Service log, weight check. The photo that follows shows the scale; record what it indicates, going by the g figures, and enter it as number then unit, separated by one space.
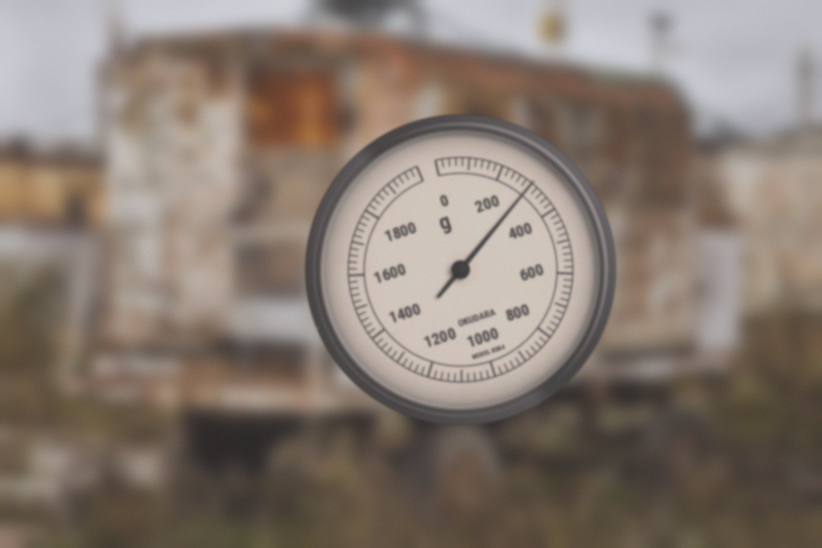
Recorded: 300 g
